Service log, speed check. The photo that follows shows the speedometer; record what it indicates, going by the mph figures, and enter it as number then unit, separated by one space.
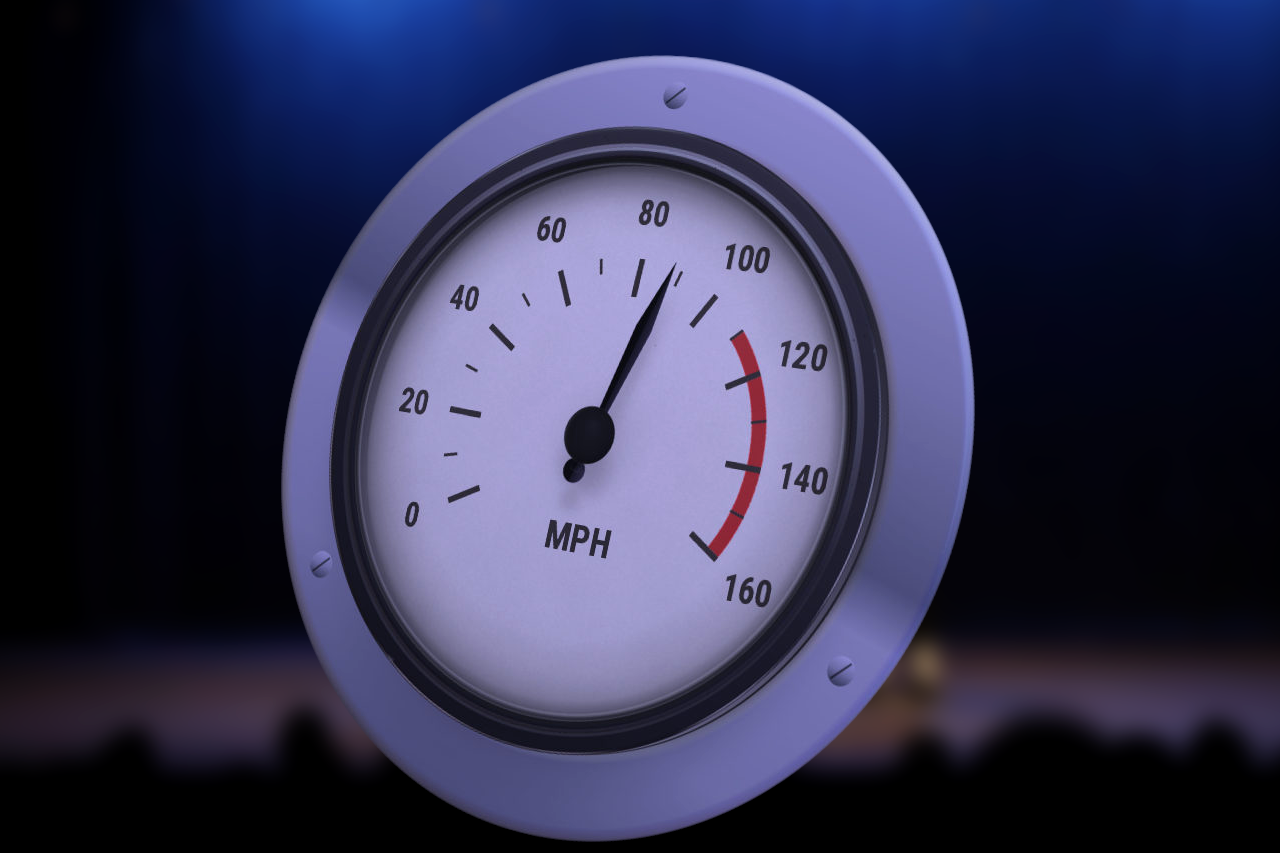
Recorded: 90 mph
